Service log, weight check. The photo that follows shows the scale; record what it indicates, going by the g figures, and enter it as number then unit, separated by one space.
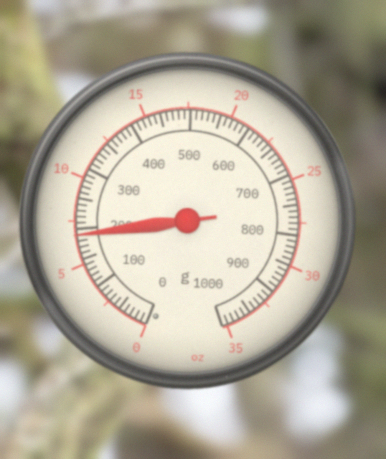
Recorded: 190 g
